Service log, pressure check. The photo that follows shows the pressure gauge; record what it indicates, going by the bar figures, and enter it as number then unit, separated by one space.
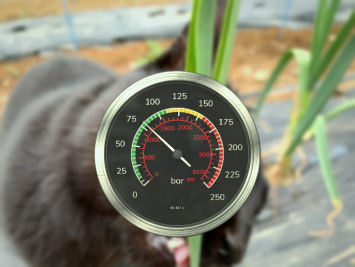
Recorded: 80 bar
